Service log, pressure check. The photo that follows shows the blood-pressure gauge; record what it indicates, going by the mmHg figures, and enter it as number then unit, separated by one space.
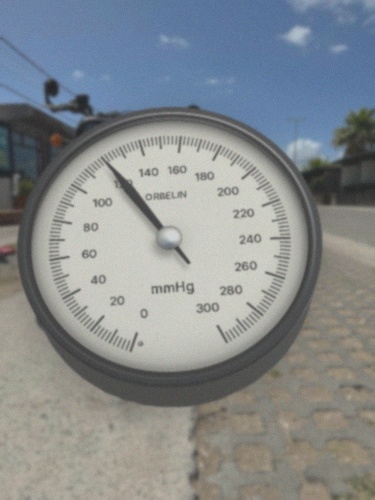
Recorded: 120 mmHg
